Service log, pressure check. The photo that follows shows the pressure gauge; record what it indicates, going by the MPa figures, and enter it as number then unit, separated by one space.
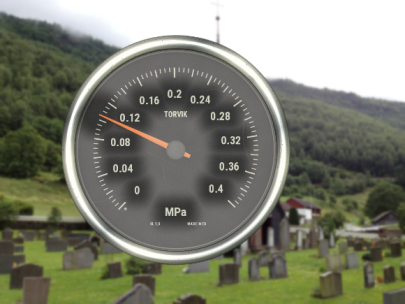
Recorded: 0.105 MPa
